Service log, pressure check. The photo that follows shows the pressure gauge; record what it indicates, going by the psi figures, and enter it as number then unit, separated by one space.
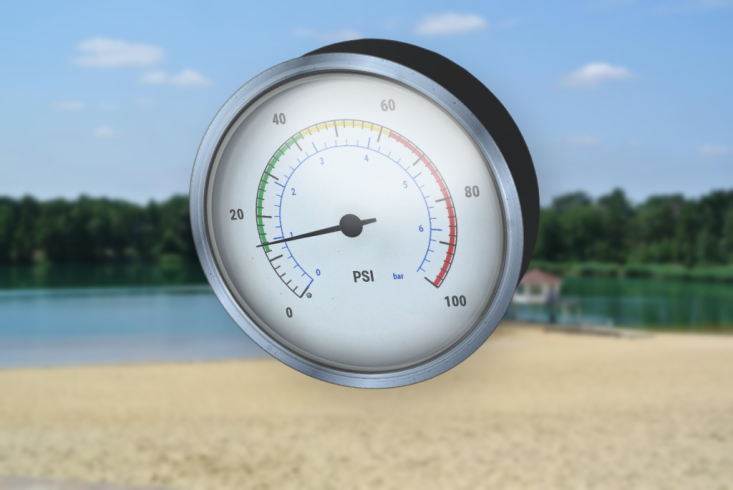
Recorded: 14 psi
